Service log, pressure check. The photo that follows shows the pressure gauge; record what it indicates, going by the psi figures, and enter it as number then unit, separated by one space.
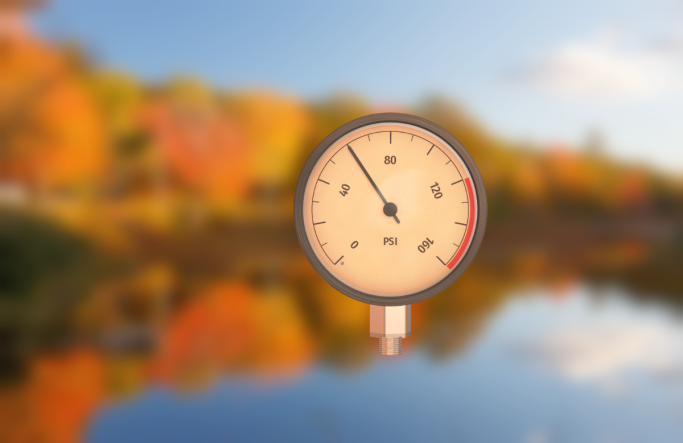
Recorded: 60 psi
